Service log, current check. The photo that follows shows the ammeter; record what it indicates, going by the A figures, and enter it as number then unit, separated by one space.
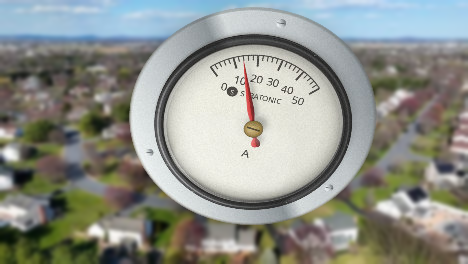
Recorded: 14 A
